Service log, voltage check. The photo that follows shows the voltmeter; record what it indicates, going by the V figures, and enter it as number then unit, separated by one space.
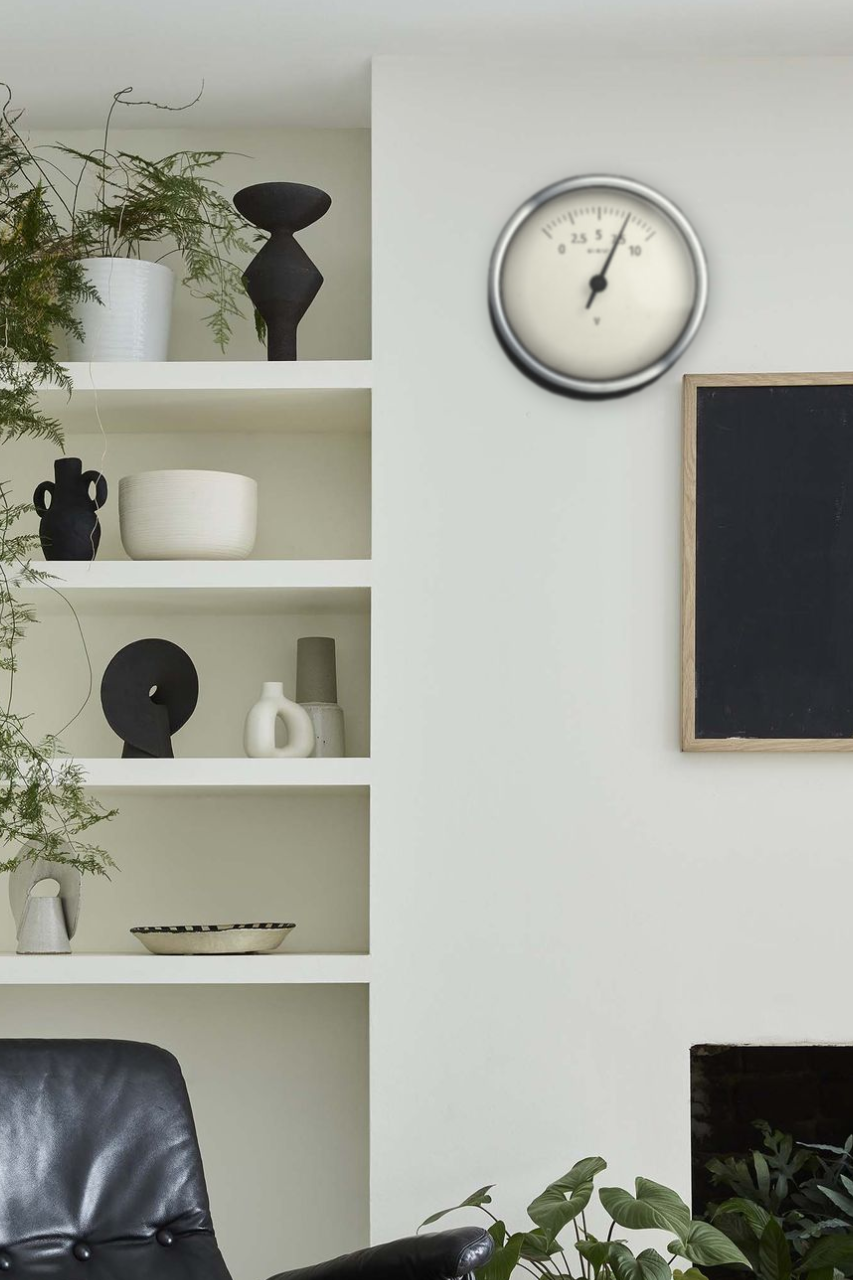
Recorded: 7.5 V
